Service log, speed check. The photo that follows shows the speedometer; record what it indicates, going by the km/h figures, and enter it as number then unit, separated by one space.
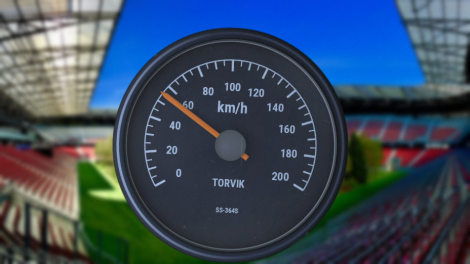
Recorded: 55 km/h
